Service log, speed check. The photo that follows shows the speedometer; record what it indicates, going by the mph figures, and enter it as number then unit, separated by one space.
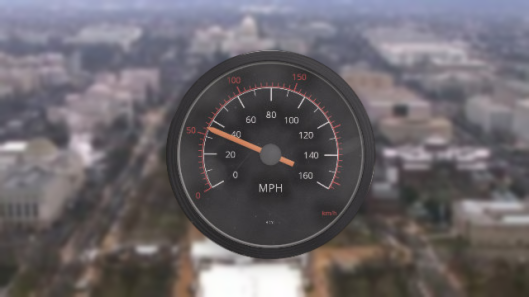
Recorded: 35 mph
